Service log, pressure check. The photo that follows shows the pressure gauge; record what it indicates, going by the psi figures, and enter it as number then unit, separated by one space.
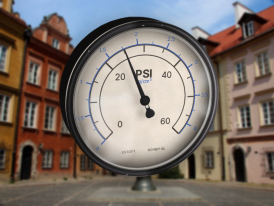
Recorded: 25 psi
